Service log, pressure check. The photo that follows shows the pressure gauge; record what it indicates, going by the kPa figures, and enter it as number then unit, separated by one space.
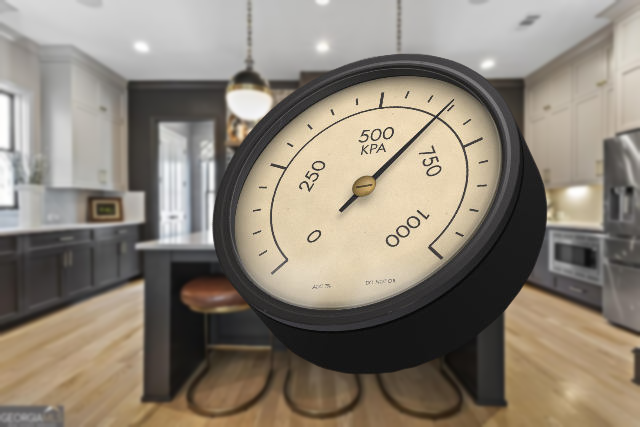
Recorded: 650 kPa
